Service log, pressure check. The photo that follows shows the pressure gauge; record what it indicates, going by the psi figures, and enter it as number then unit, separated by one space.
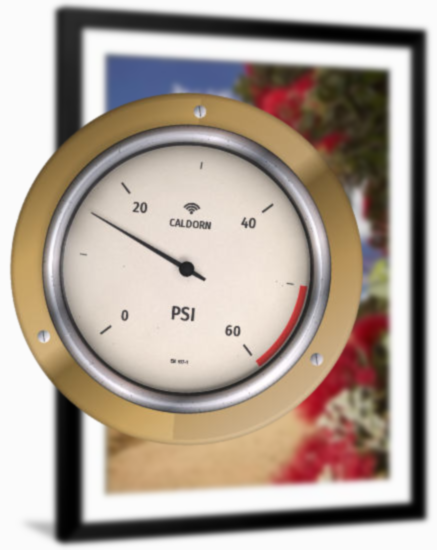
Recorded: 15 psi
